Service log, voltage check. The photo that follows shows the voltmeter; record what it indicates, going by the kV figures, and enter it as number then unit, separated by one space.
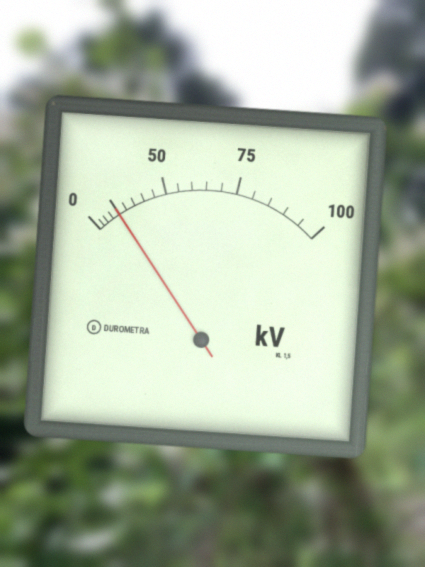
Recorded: 25 kV
